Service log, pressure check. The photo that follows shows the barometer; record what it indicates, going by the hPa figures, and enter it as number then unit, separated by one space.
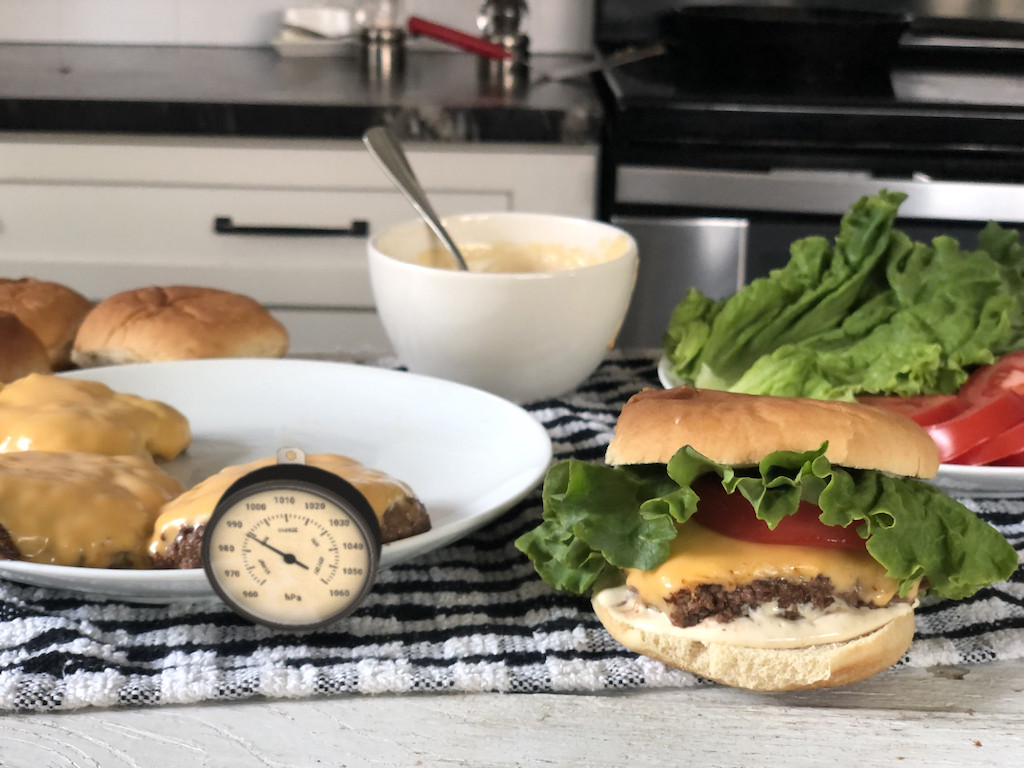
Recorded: 990 hPa
